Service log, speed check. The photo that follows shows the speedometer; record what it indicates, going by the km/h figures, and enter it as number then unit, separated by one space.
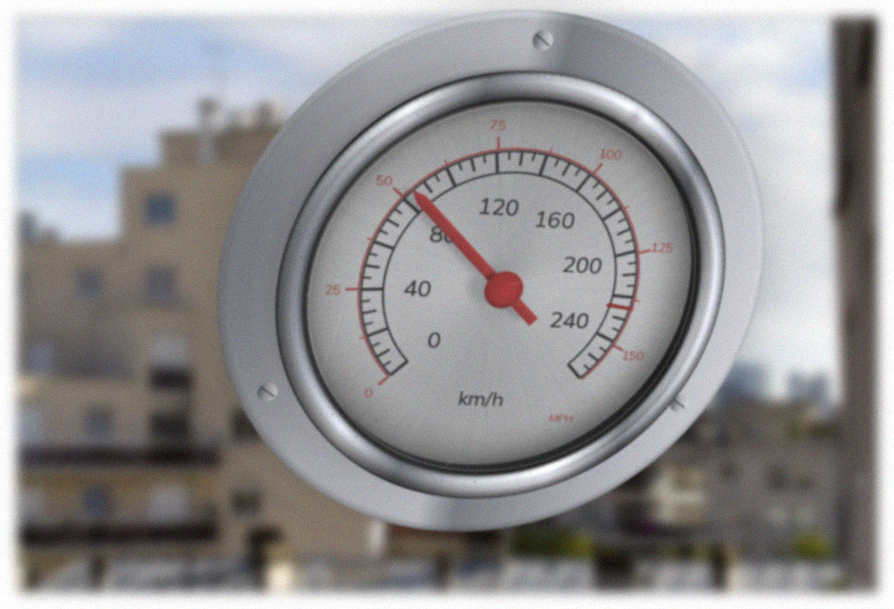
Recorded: 85 km/h
